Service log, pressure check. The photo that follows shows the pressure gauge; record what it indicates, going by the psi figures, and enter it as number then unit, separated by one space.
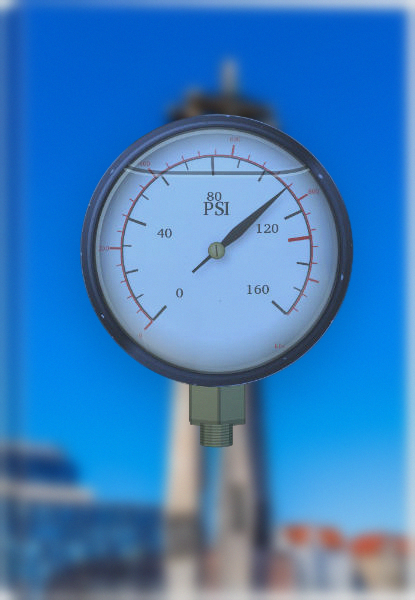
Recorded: 110 psi
